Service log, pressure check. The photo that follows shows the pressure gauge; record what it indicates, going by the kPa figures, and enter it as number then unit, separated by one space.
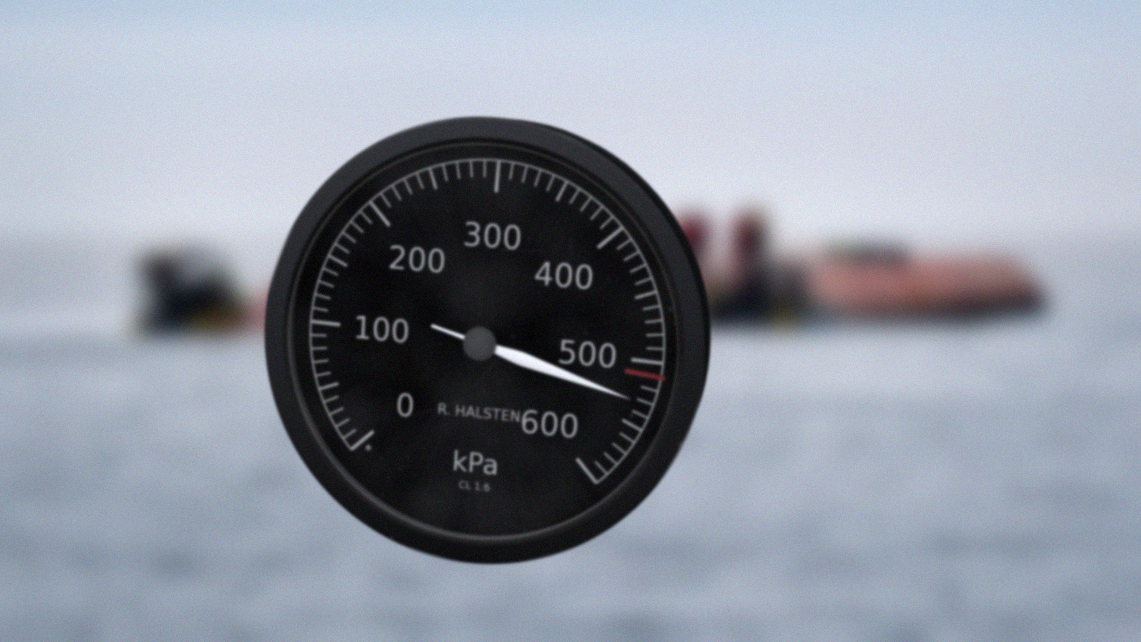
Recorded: 530 kPa
